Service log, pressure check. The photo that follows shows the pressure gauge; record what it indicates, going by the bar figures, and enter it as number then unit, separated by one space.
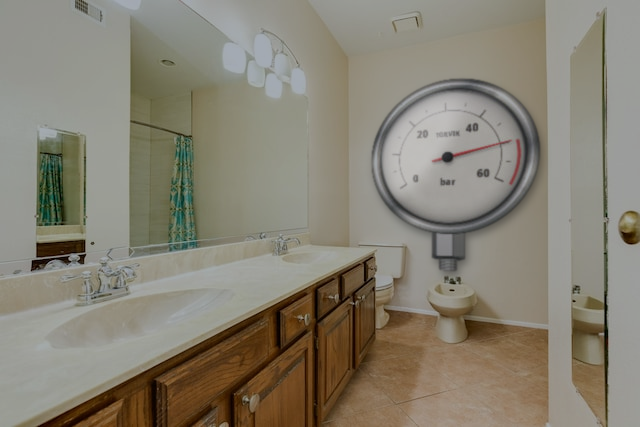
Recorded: 50 bar
